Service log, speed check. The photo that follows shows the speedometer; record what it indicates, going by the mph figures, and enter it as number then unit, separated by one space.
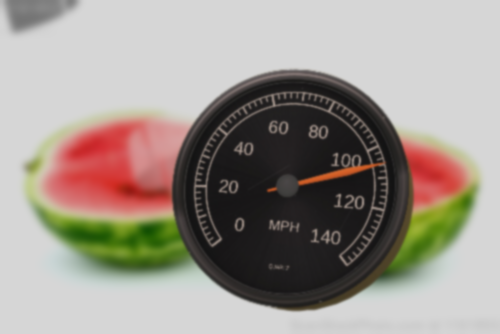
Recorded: 106 mph
